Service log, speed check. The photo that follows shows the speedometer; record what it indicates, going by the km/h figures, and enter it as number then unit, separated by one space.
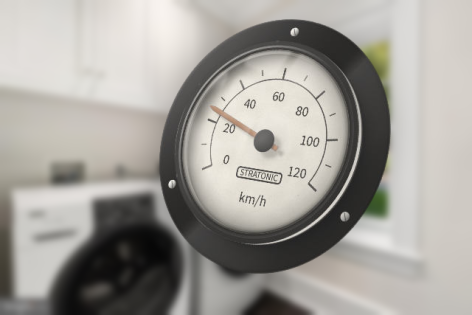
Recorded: 25 km/h
